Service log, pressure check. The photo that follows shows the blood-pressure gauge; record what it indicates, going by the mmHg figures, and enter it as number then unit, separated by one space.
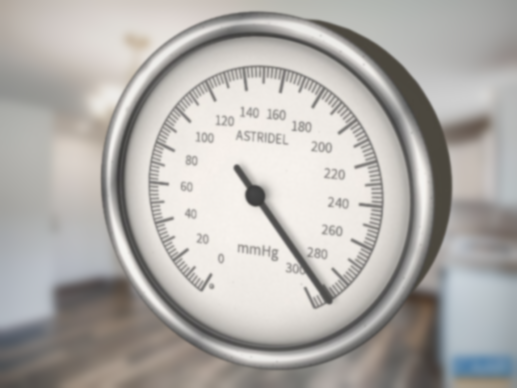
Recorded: 290 mmHg
